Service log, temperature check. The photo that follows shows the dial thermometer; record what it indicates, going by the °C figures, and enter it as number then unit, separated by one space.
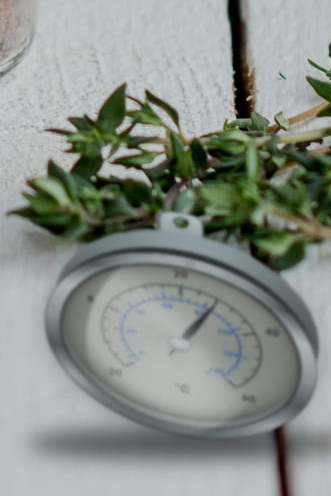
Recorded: 28 °C
